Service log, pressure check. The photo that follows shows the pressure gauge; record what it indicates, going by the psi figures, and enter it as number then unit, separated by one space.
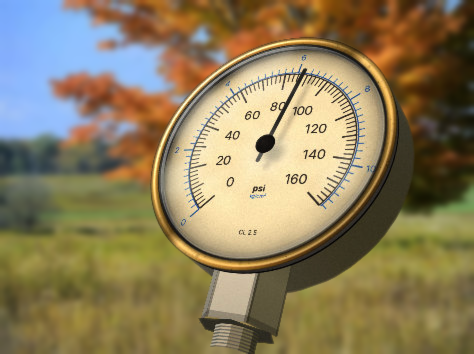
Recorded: 90 psi
